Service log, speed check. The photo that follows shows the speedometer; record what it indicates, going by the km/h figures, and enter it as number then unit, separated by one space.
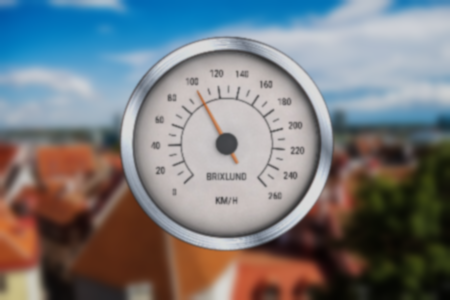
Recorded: 100 km/h
